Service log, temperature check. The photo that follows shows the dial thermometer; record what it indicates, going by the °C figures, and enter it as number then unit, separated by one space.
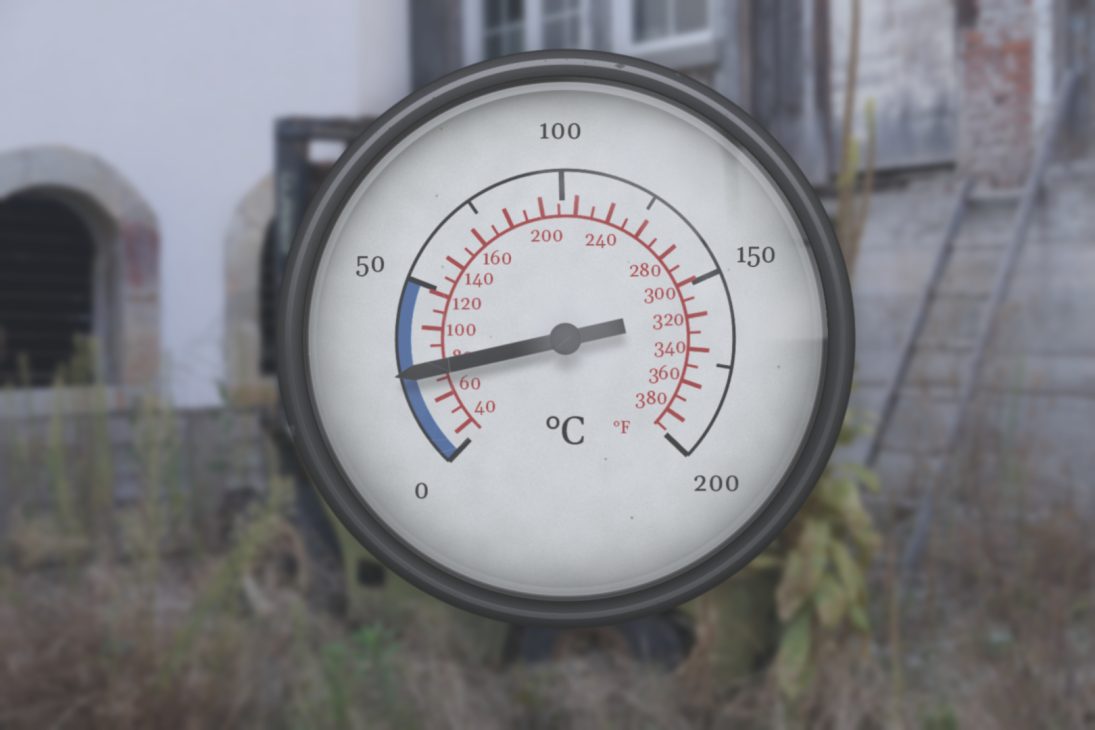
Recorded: 25 °C
